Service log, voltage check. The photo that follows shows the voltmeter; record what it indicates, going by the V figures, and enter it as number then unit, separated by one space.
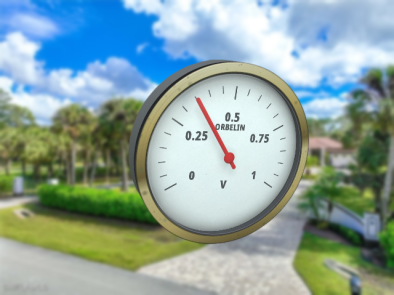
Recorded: 0.35 V
